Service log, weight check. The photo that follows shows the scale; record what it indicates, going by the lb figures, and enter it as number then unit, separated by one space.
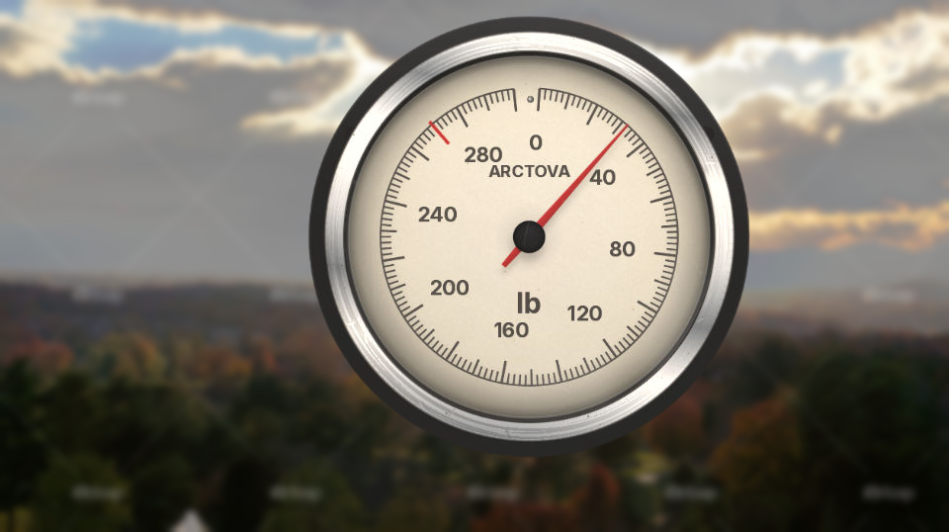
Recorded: 32 lb
